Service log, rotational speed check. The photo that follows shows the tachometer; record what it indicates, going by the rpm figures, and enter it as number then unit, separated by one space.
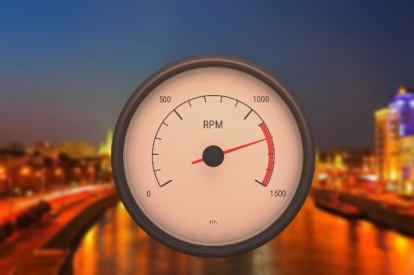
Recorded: 1200 rpm
